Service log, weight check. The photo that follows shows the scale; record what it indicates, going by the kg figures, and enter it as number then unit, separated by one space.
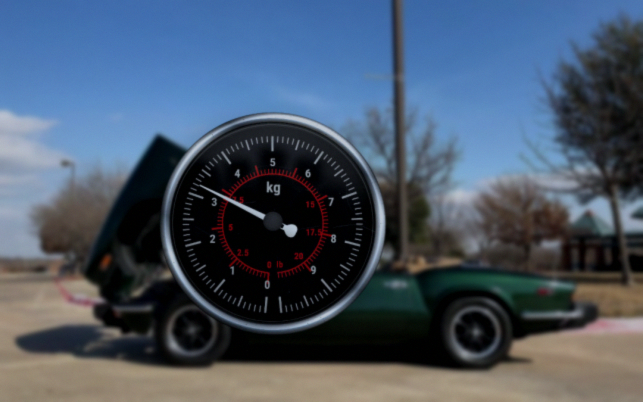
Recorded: 3.2 kg
